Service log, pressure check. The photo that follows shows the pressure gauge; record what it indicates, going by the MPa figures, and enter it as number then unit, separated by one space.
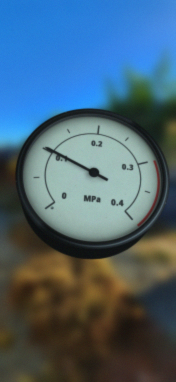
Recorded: 0.1 MPa
